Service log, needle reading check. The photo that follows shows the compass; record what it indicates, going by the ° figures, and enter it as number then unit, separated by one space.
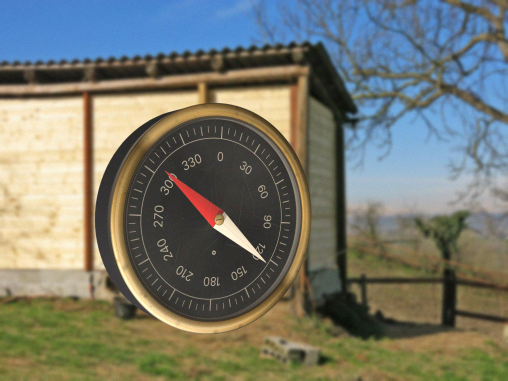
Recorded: 305 °
